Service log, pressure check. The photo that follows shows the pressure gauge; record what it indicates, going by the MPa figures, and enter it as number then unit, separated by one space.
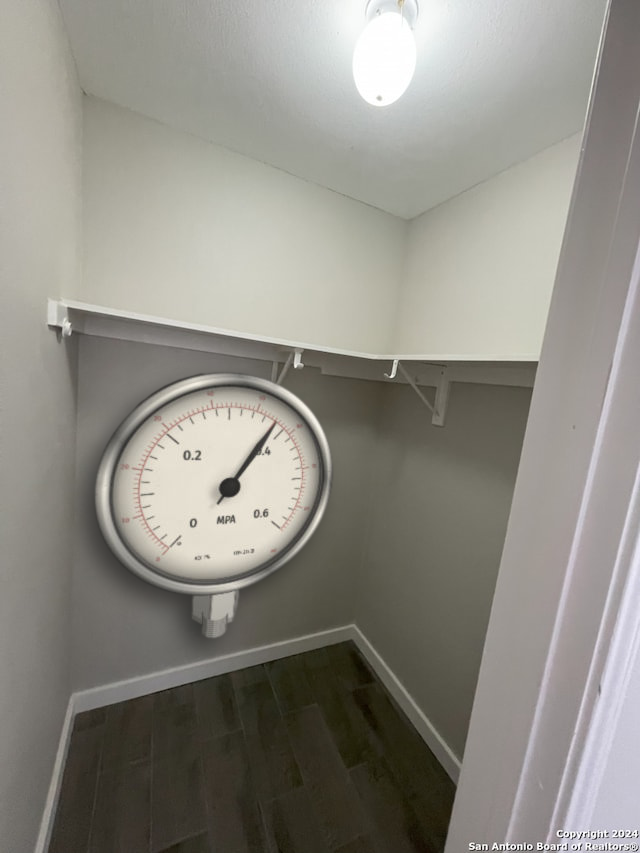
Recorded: 0.38 MPa
